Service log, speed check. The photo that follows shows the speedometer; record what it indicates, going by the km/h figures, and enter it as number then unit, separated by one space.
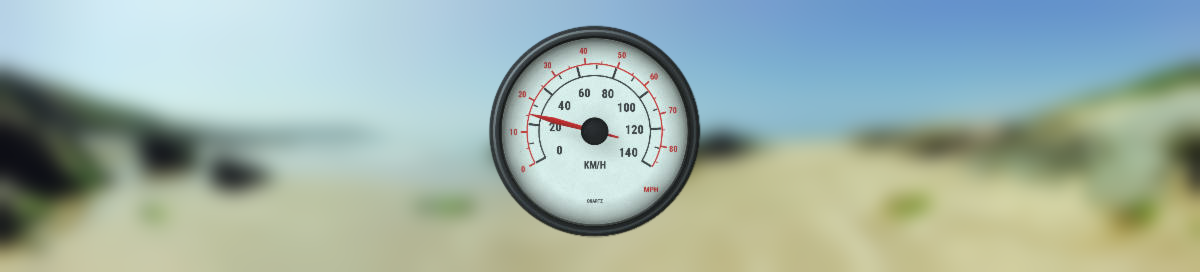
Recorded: 25 km/h
